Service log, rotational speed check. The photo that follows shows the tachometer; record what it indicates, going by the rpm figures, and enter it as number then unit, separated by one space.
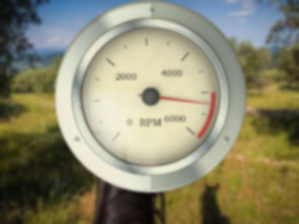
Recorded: 5250 rpm
